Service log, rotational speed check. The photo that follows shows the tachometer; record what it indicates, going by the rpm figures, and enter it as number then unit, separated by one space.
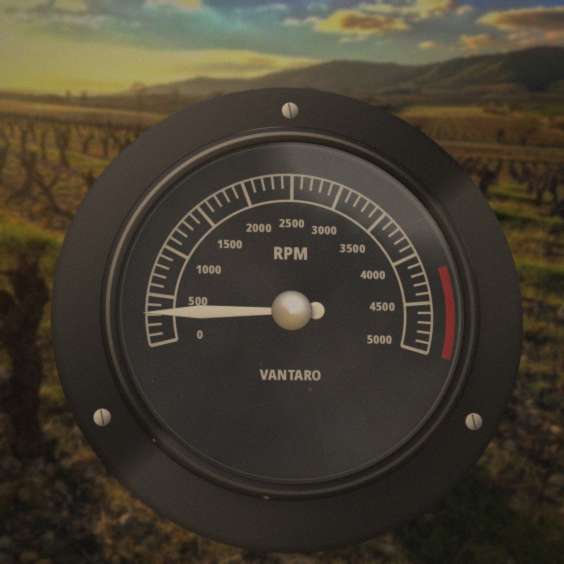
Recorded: 300 rpm
